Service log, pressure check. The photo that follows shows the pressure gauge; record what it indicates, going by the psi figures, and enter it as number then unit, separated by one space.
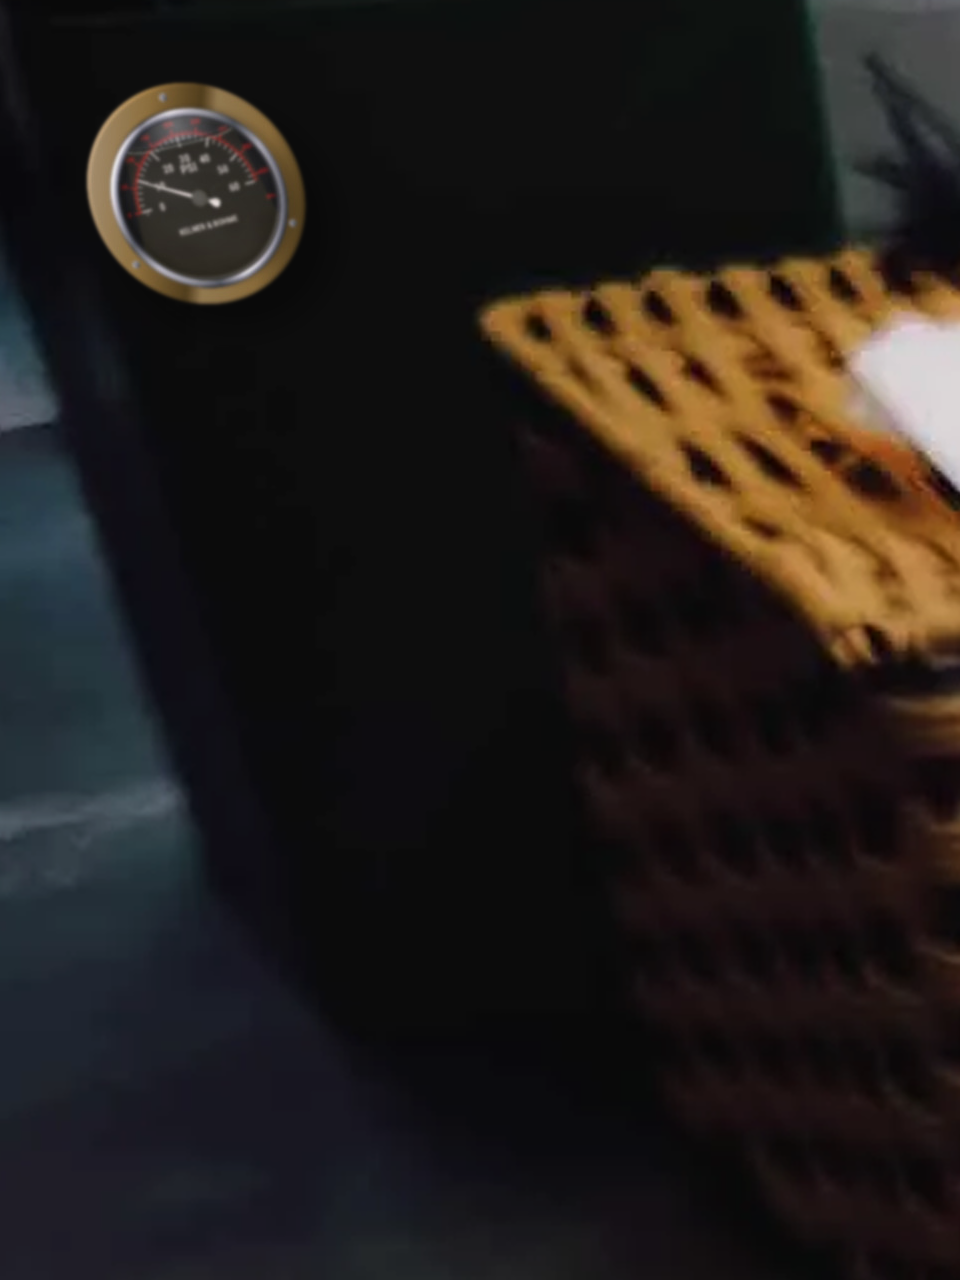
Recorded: 10 psi
